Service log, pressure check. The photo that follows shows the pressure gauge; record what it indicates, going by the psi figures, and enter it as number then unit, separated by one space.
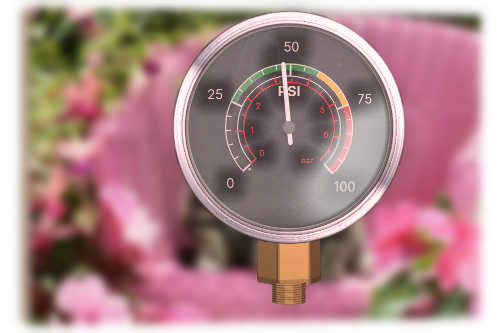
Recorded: 47.5 psi
